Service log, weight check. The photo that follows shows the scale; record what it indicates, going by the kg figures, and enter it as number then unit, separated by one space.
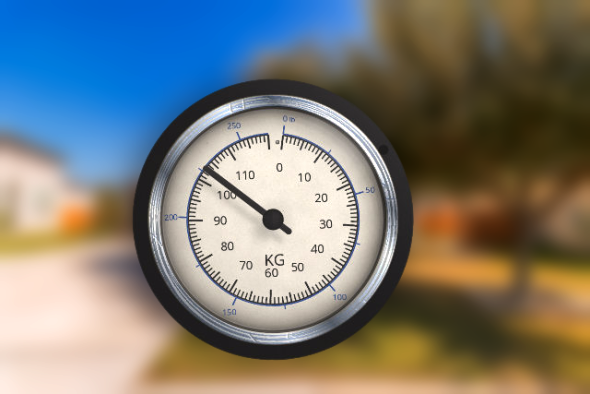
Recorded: 103 kg
